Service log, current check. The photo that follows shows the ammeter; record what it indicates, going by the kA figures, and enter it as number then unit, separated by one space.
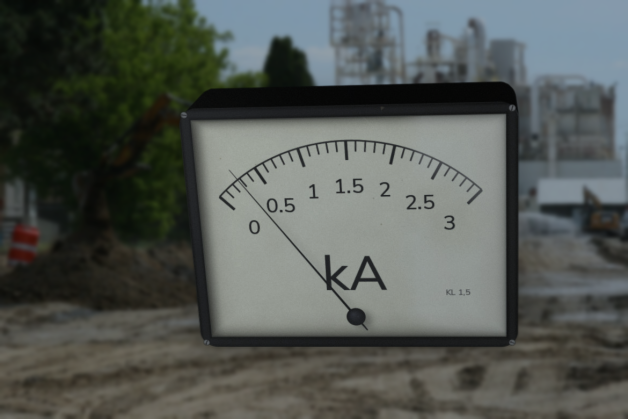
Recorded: 0.3 kA
